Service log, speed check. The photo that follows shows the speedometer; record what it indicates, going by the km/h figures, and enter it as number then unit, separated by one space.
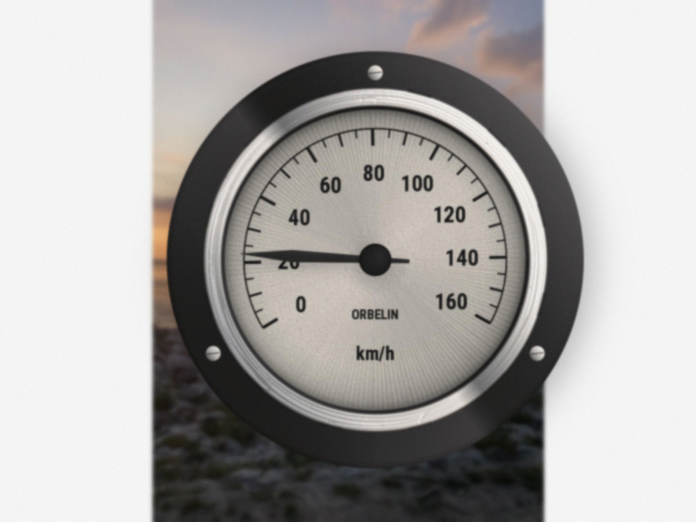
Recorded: 22.5 km/h
